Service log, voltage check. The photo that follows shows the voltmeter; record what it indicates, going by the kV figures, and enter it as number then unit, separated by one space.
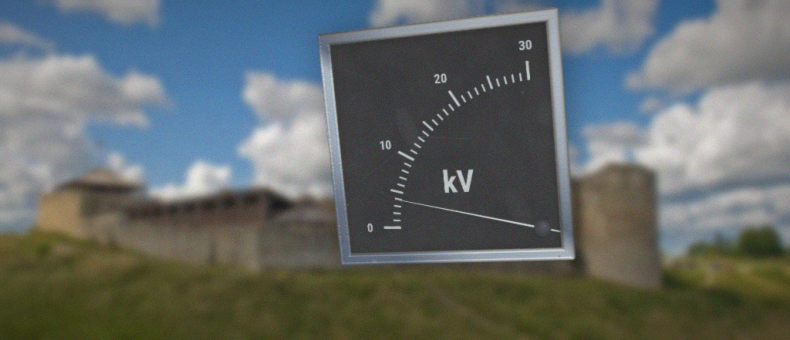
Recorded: 4 kV
